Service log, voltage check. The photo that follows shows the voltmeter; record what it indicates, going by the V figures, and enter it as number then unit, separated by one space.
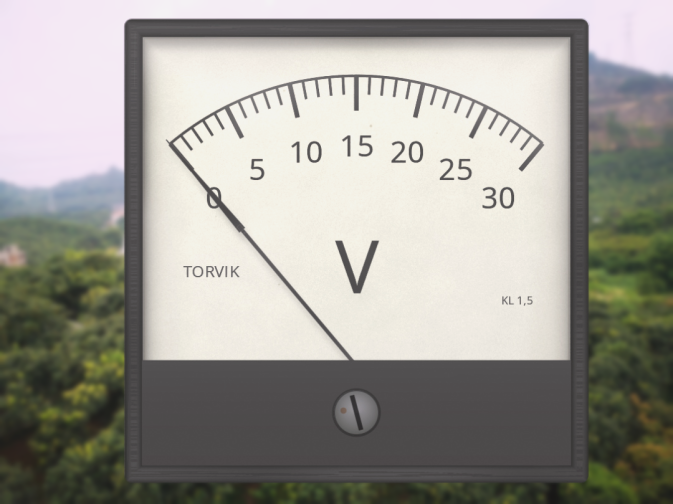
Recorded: 0 V
